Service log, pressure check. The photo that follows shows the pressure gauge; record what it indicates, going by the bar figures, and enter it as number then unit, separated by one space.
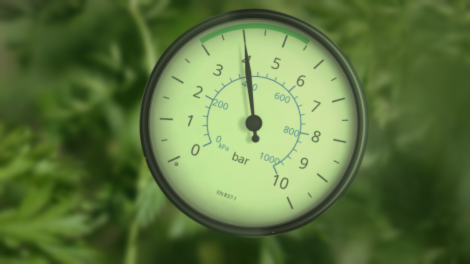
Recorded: 4 bar
